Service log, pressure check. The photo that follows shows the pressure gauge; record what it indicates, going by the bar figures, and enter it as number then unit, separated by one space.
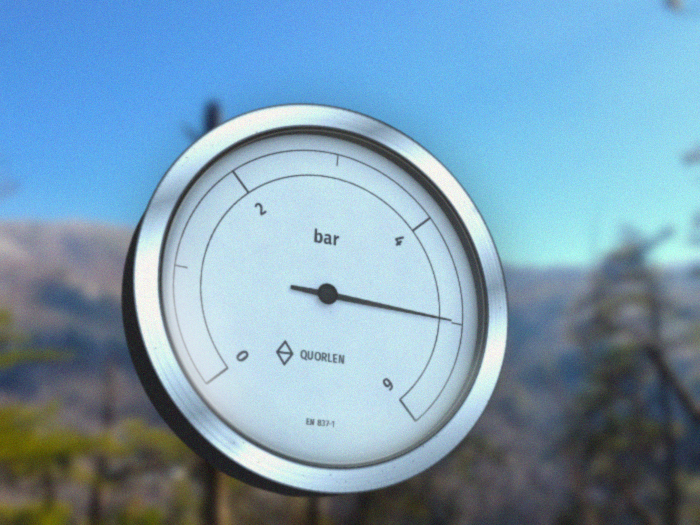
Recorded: 5 bar
